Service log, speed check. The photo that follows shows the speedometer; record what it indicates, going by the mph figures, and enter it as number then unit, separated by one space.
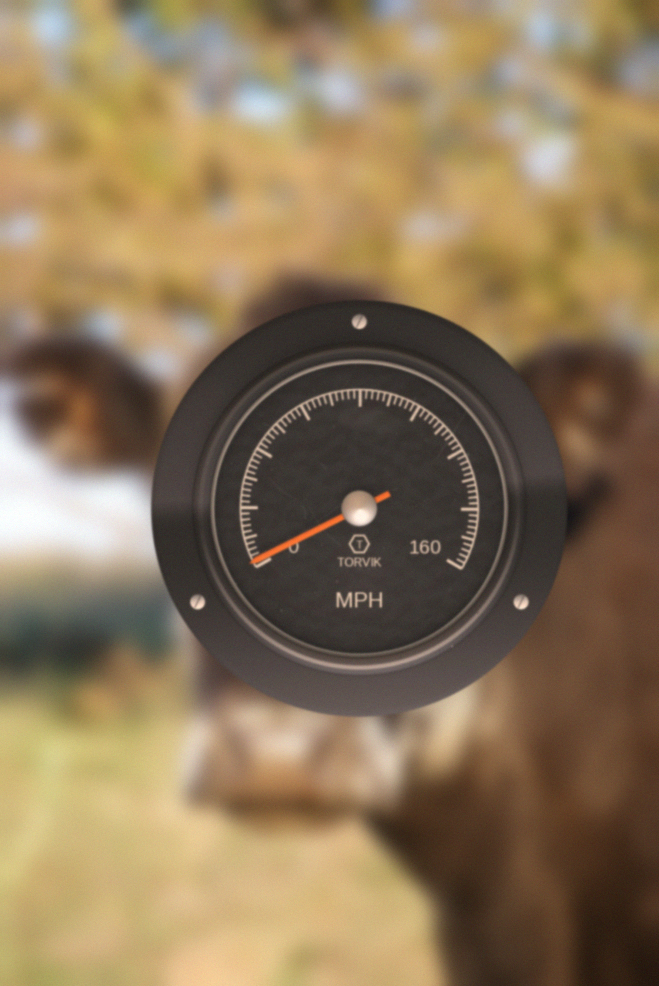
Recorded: 2 mph
